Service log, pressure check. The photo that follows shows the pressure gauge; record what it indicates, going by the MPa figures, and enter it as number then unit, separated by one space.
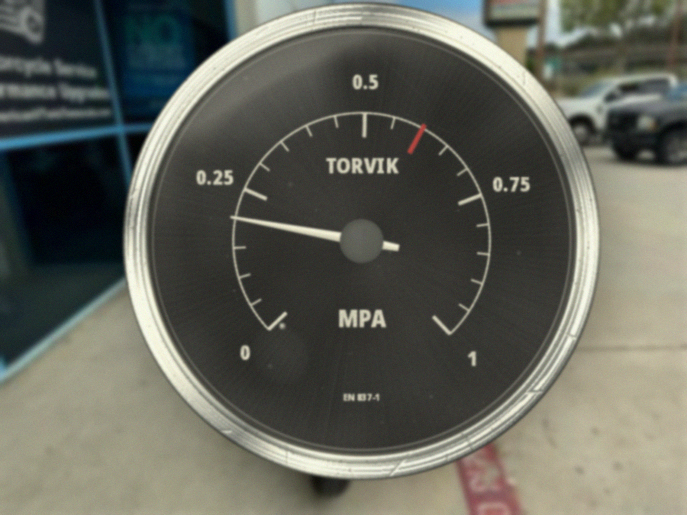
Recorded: 0.2 MPa
